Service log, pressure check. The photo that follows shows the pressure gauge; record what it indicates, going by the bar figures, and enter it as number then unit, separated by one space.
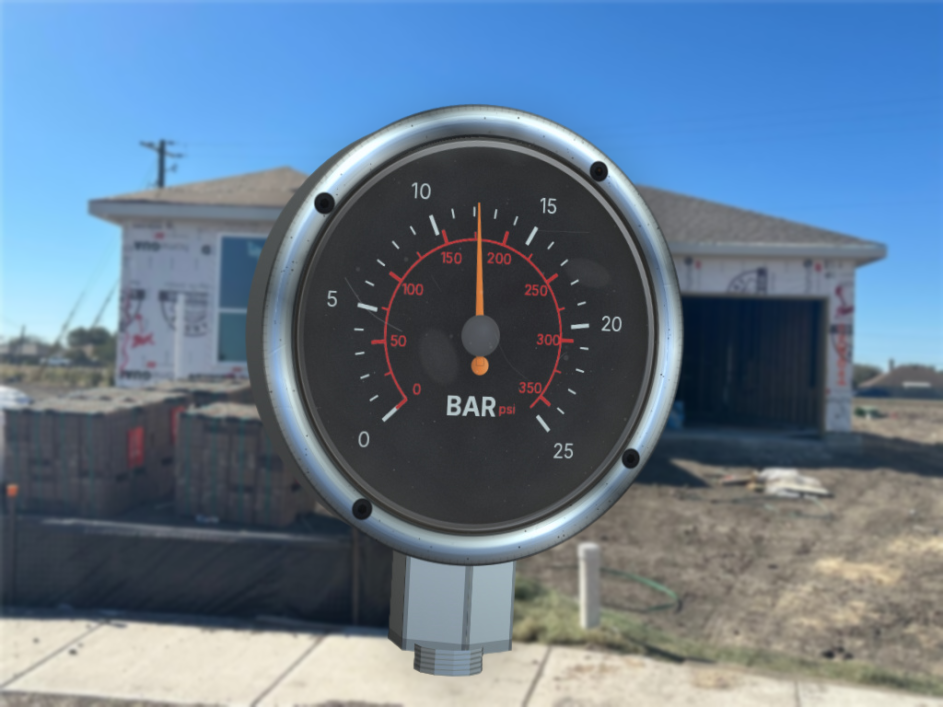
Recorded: 12 bar
